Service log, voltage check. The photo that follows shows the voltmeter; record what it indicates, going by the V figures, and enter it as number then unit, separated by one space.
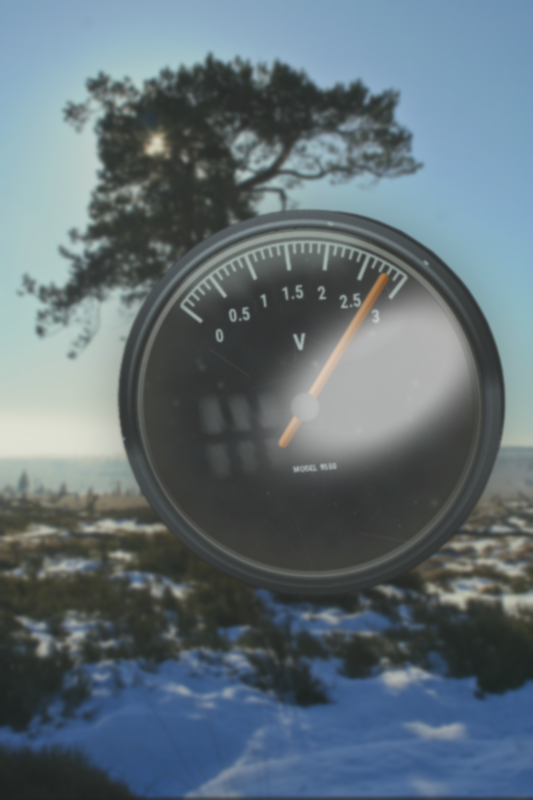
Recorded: 2.8 V
